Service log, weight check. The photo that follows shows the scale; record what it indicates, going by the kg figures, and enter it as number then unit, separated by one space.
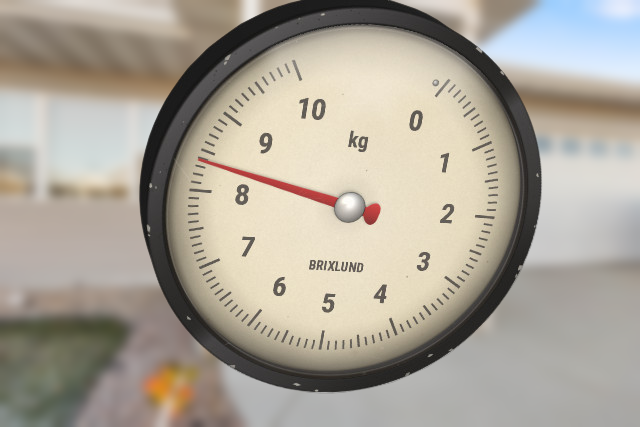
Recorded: 8.4 kg
